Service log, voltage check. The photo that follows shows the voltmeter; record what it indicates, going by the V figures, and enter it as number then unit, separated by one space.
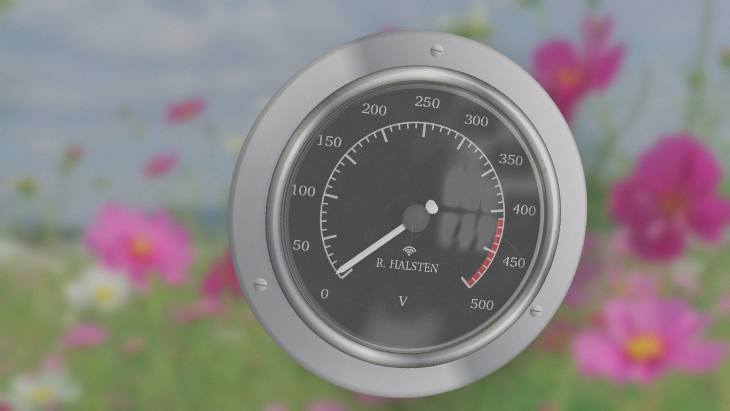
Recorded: 10 V
